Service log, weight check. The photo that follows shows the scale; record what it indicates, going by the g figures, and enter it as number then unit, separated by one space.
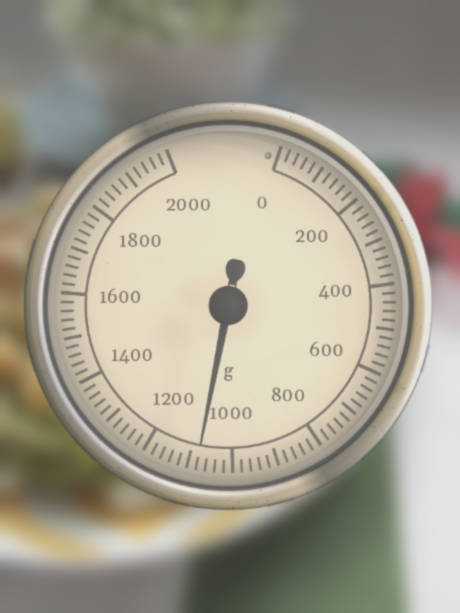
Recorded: 1080 g
